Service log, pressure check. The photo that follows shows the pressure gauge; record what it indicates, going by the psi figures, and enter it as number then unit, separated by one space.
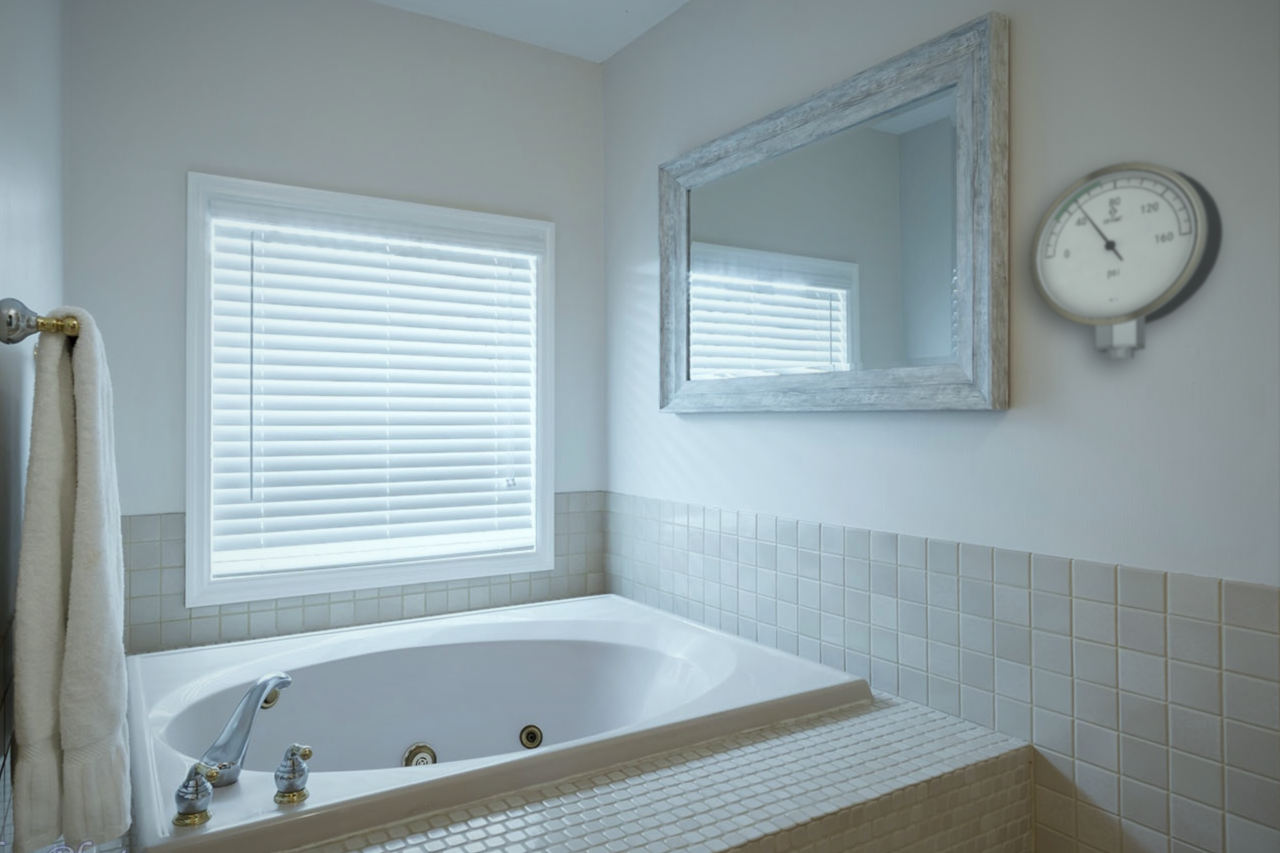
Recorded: 50 psi
